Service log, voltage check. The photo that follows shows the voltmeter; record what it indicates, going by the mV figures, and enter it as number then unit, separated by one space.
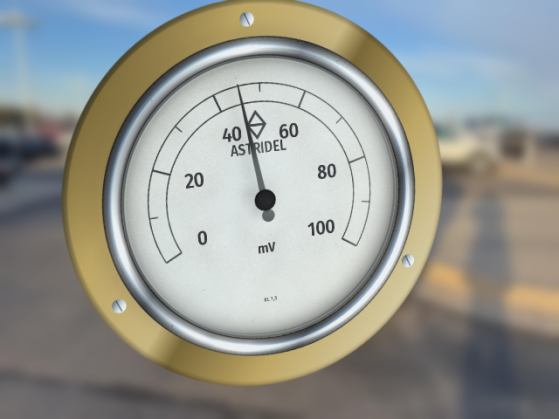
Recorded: 45 mV
